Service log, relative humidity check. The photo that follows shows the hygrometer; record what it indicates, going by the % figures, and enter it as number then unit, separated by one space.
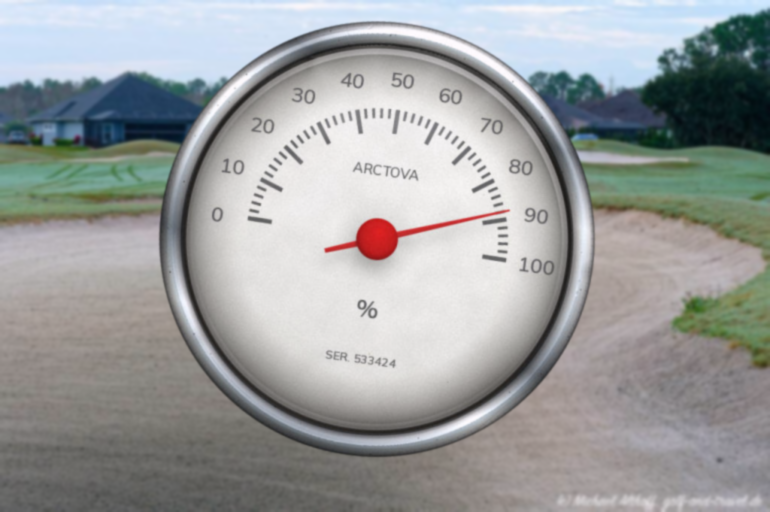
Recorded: 88 %
